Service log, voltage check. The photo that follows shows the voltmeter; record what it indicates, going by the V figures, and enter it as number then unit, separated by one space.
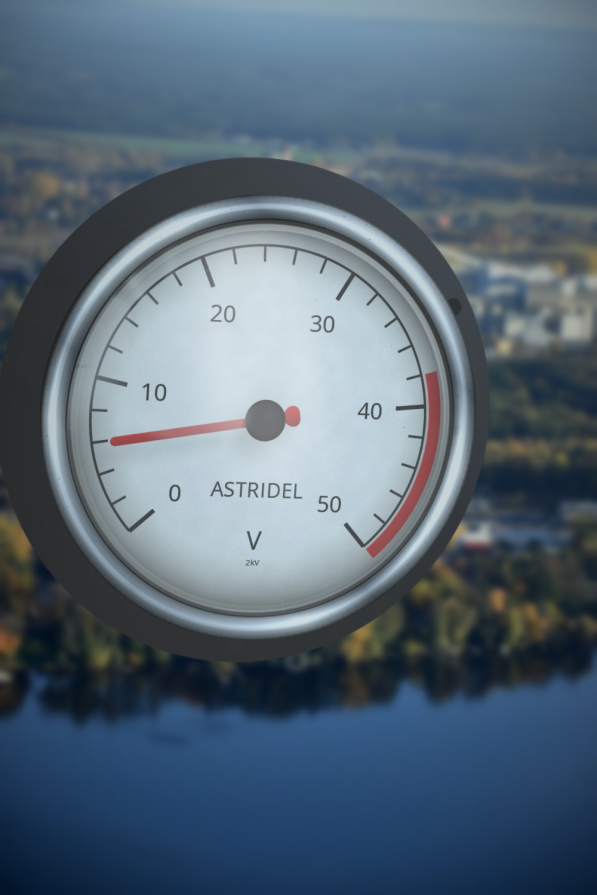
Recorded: 6 V
